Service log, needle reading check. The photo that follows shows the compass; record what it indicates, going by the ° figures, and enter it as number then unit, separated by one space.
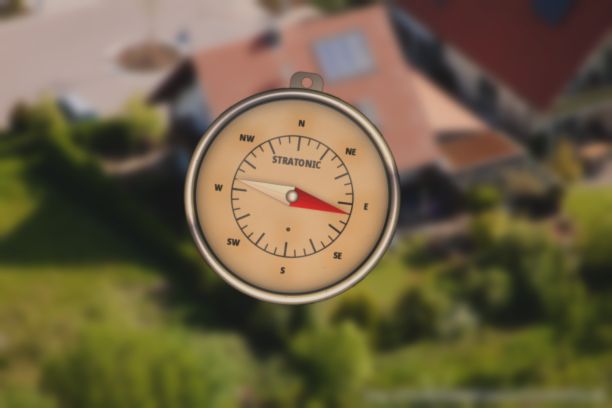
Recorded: 100 °
